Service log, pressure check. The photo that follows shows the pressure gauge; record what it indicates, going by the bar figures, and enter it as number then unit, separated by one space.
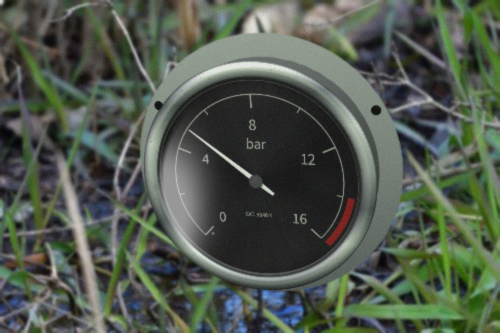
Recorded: 5 bar
